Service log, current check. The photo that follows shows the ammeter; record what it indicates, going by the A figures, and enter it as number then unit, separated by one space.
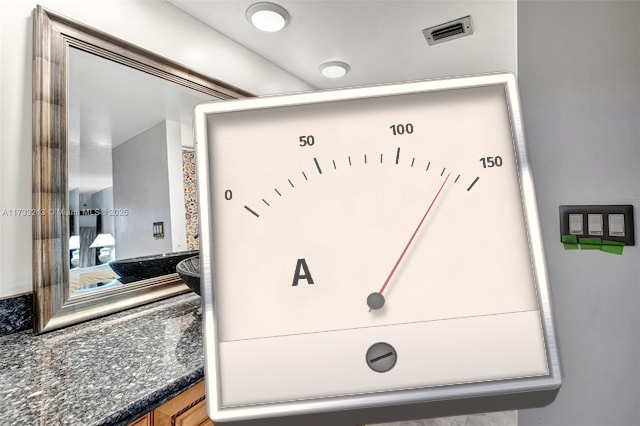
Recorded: 135 A
